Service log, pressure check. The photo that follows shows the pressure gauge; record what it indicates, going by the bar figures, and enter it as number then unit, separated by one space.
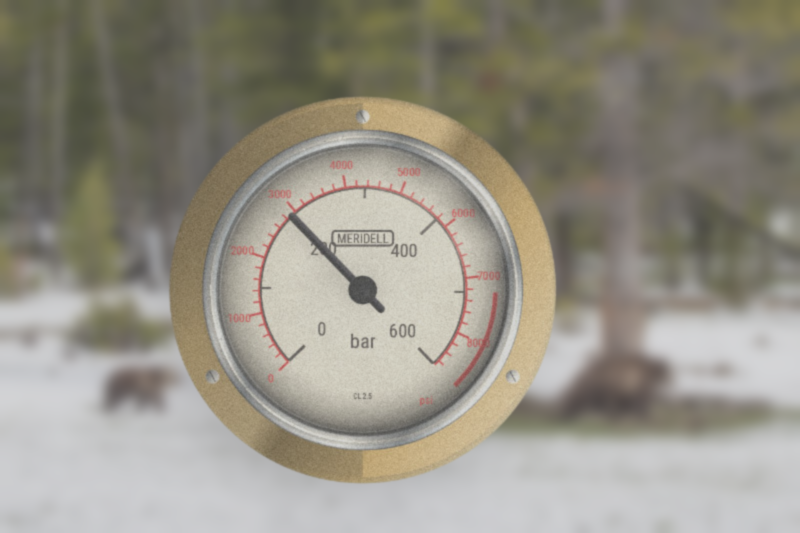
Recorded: 200 bar
